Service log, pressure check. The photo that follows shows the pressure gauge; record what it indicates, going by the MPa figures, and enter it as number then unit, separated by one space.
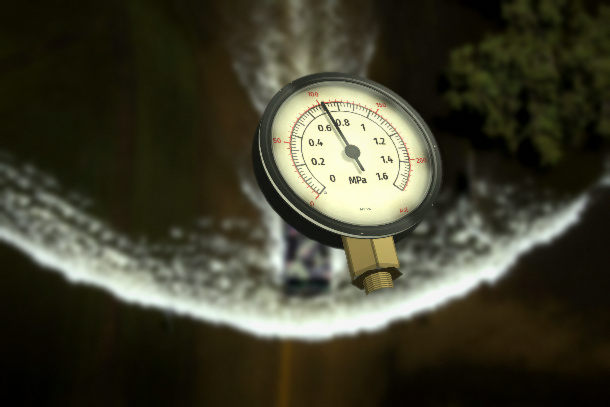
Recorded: 0.7 MPa
